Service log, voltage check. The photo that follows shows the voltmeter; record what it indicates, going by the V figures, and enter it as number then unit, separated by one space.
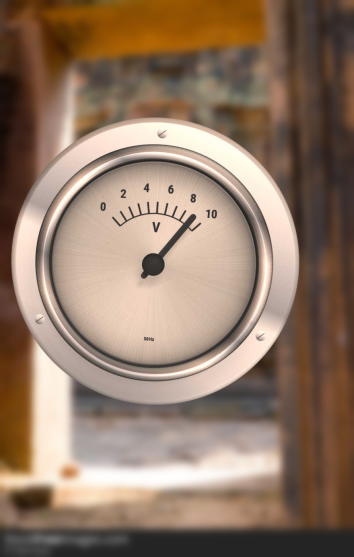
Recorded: 9 V
